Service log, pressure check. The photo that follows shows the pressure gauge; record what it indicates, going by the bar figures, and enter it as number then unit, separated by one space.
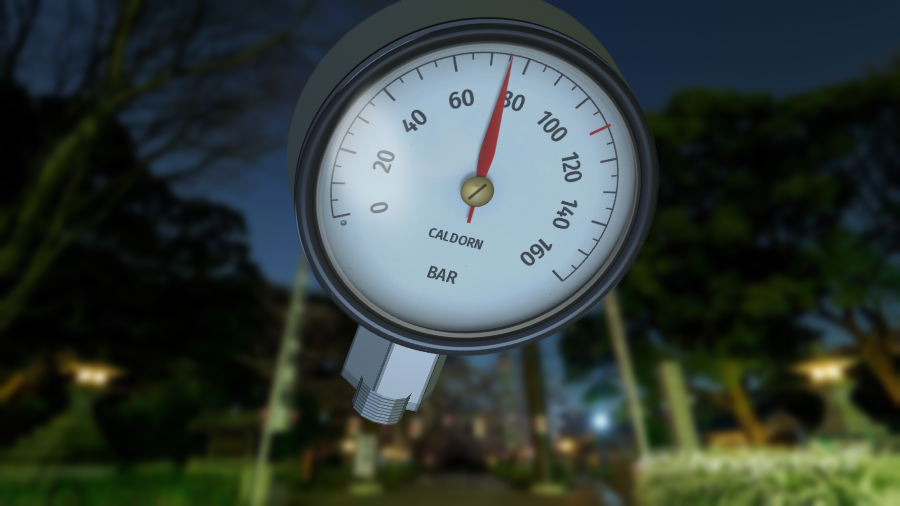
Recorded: 75 bar
